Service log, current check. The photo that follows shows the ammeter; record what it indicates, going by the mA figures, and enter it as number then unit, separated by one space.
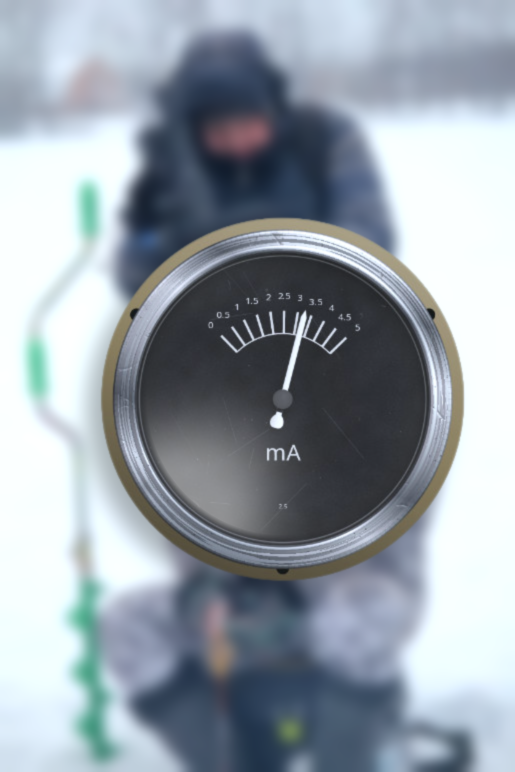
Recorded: 3.25 mA
